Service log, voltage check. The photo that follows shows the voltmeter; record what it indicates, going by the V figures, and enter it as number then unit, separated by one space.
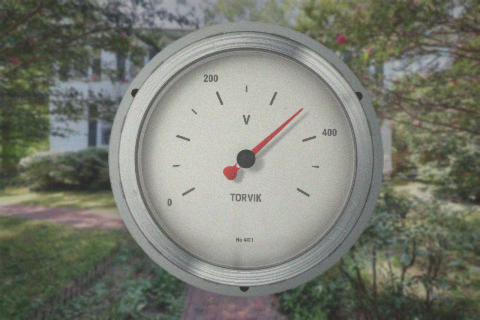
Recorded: 350 V
